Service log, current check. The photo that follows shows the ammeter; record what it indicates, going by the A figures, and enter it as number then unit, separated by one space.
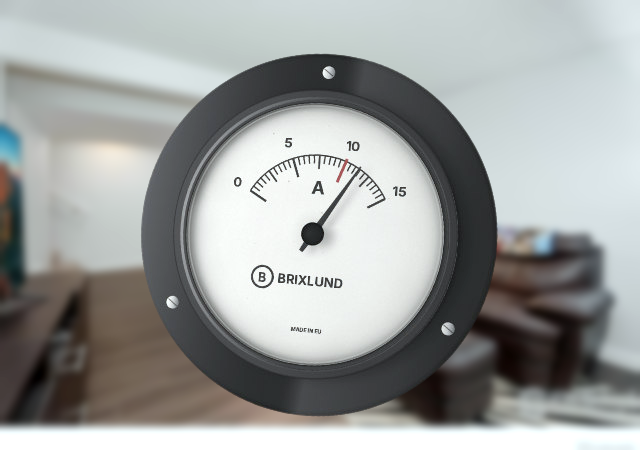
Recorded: 11.5 A
